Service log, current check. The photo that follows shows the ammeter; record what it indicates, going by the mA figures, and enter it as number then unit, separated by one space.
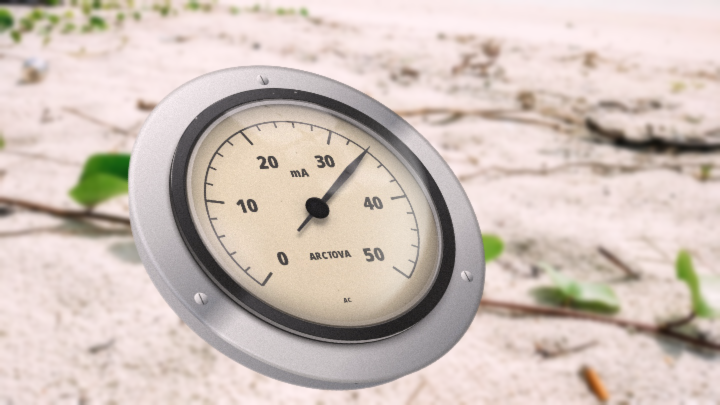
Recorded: 34 mA
